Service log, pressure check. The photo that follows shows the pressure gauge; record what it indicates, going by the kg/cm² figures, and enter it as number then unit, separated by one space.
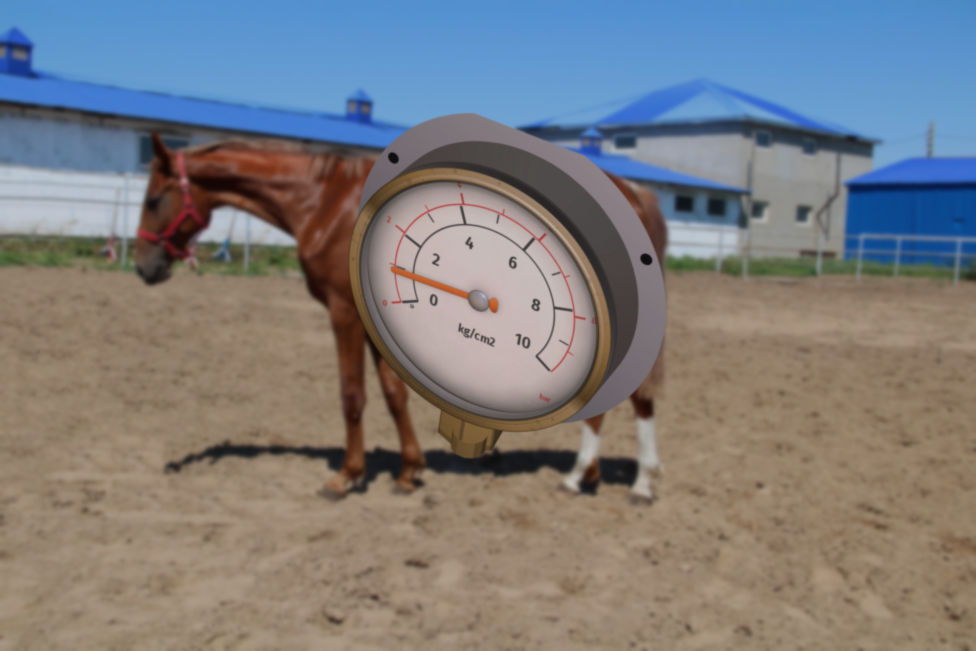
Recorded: 1 kg/cm²
